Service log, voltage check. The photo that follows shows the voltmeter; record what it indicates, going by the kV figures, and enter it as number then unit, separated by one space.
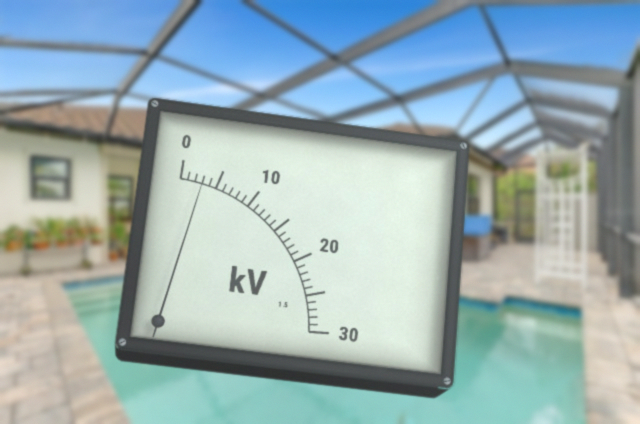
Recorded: 3 kV
